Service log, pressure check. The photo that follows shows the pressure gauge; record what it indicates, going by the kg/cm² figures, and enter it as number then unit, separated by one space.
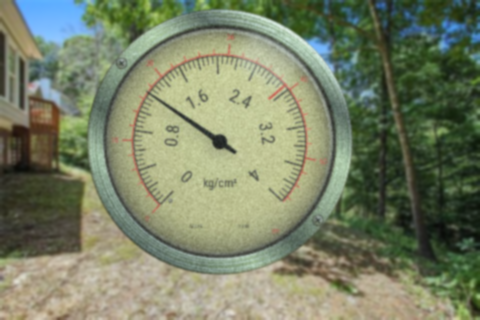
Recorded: 1.2 kg/cm²
